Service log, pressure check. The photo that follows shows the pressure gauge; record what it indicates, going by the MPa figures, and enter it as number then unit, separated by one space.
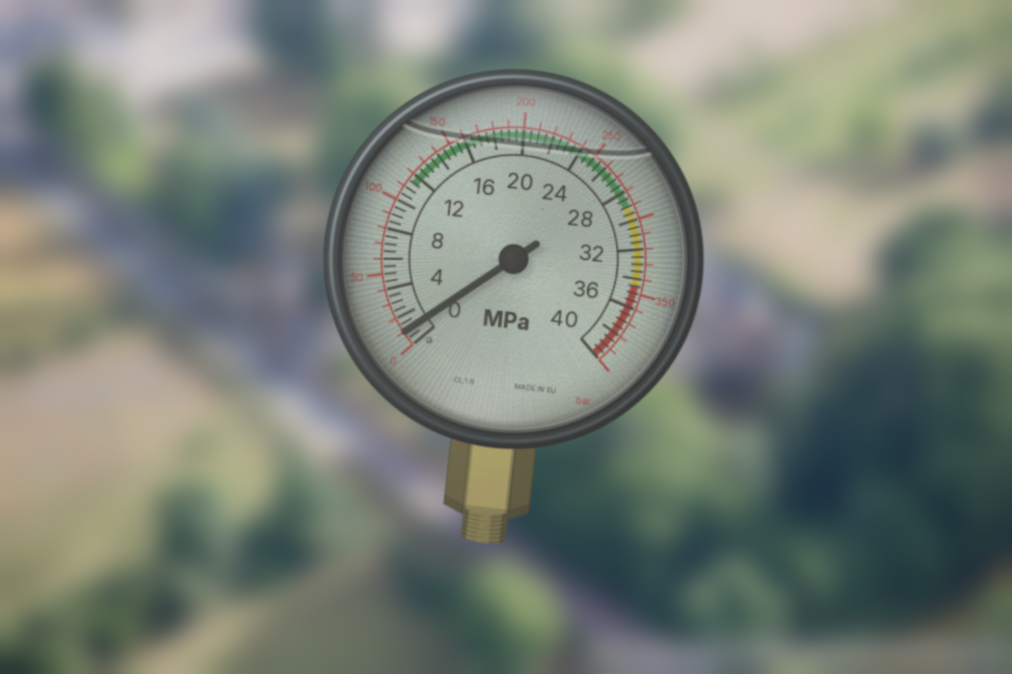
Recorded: 1 MPa
